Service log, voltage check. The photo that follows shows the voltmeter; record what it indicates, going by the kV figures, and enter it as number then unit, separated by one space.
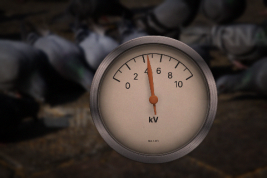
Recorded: 4.5 kV
